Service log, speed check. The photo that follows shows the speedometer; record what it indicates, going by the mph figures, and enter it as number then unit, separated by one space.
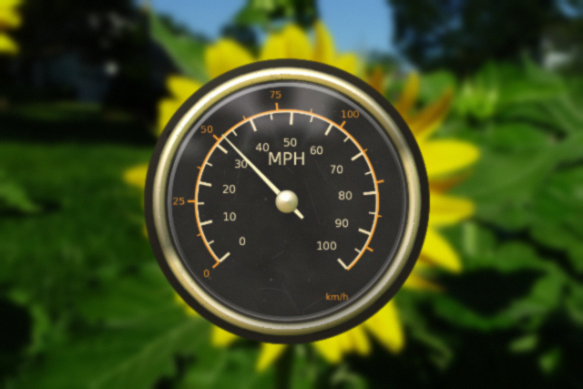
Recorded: 32.5 mph
